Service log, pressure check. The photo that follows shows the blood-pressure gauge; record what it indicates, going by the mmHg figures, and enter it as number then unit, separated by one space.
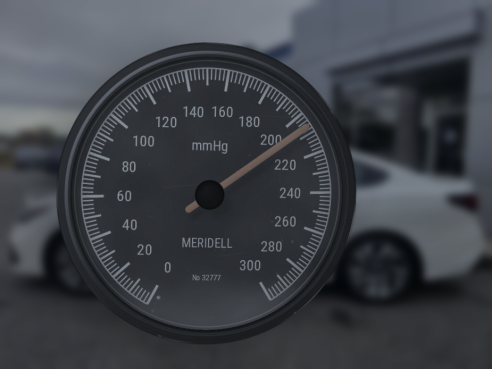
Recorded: 206 mmHg
